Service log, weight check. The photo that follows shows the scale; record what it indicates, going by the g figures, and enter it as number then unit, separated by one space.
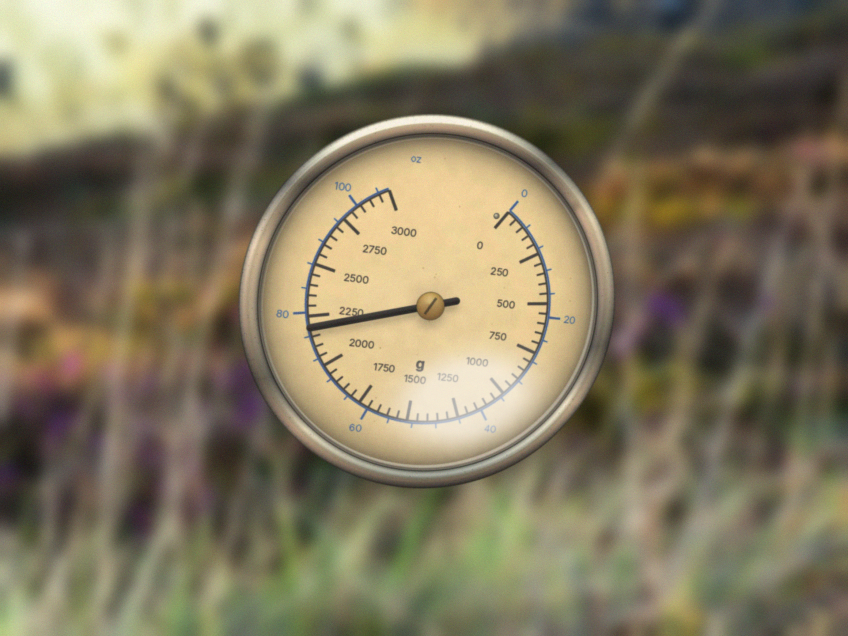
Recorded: 2200 g
